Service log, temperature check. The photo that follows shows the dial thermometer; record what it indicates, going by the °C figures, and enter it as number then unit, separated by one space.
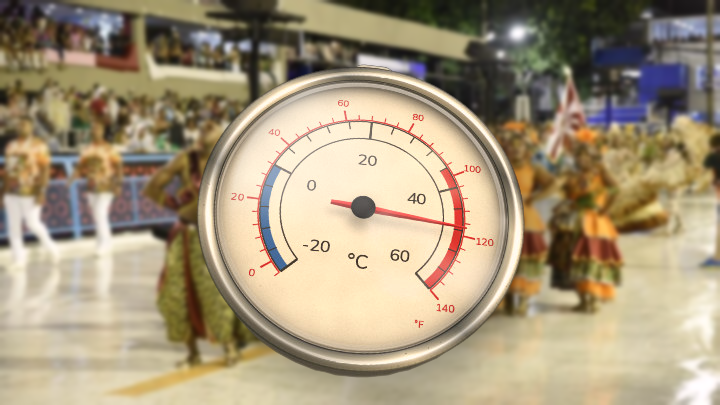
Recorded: 48 °C
